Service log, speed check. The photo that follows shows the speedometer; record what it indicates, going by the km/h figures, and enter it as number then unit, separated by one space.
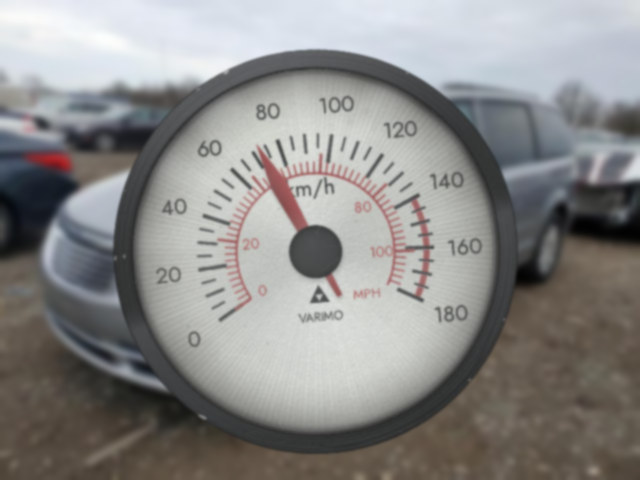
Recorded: 72.5 km/h
